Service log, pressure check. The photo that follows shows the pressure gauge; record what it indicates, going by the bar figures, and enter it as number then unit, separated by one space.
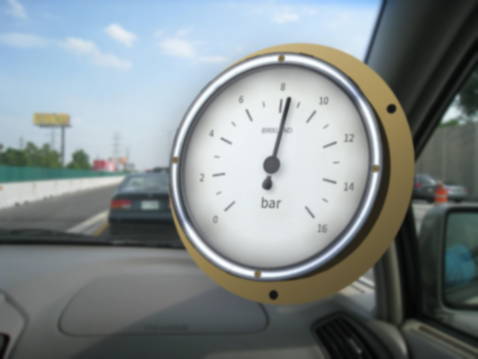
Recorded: 8.5 bar
